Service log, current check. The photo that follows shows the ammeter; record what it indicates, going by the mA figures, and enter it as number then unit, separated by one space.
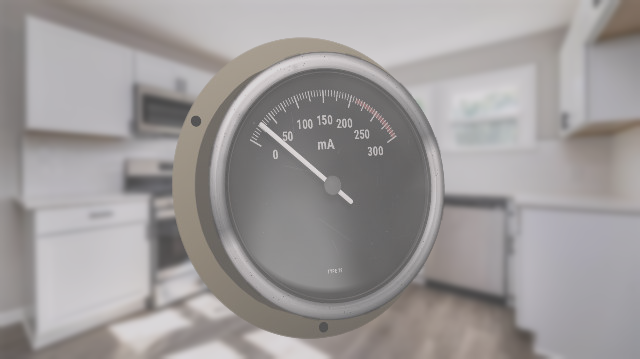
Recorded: 25 mA
